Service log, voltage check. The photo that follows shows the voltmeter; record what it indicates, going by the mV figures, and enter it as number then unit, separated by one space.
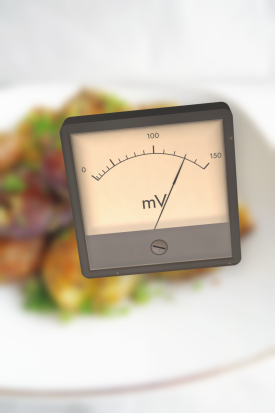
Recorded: 130 mV
